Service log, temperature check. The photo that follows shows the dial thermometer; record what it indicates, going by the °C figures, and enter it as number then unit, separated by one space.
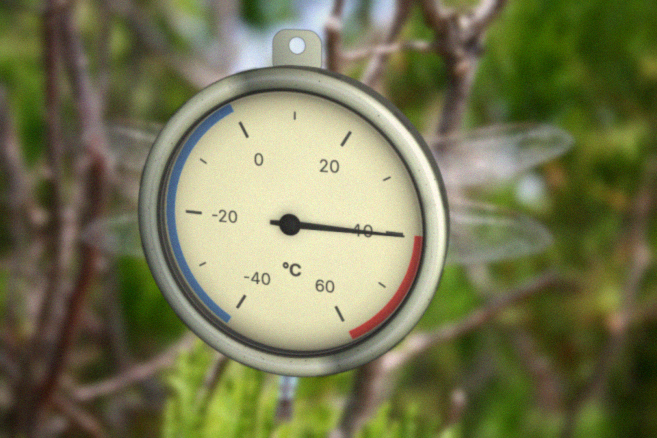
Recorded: 40 °C
